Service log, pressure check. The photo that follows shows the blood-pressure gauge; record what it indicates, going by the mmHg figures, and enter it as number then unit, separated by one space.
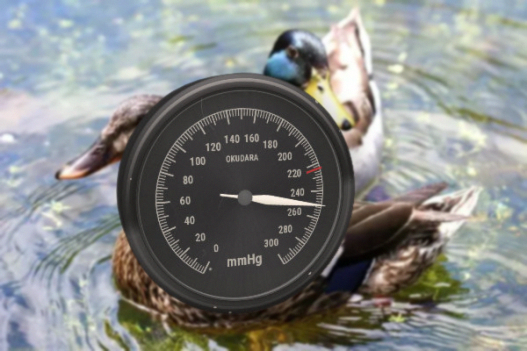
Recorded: 250 mmHg
